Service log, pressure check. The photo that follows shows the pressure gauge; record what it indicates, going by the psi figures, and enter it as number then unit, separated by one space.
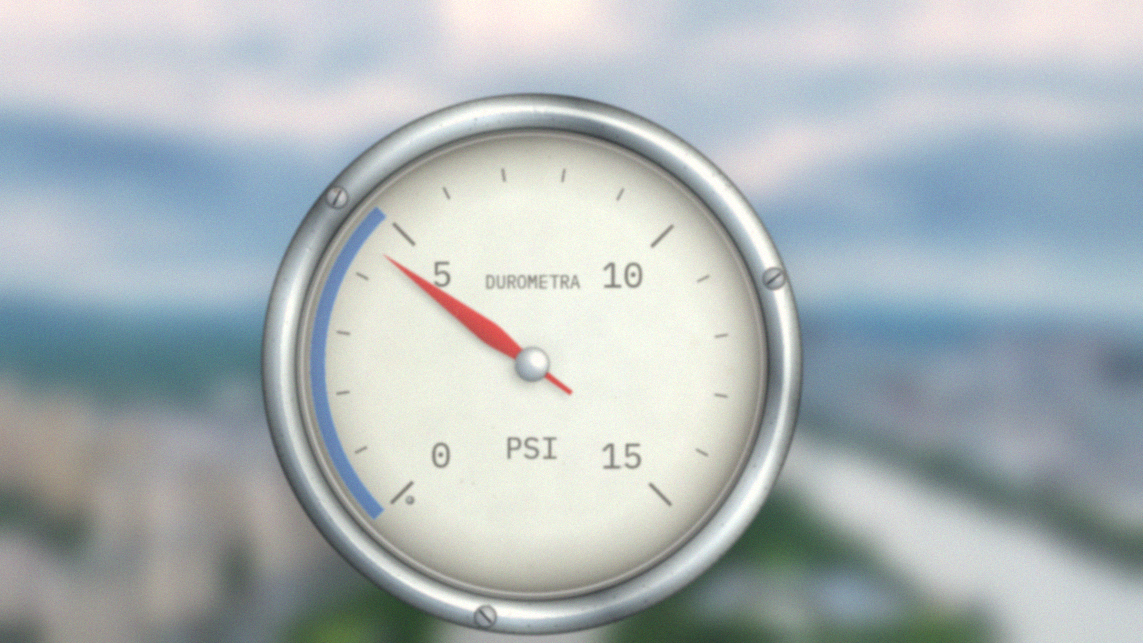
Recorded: 4.5 psi
